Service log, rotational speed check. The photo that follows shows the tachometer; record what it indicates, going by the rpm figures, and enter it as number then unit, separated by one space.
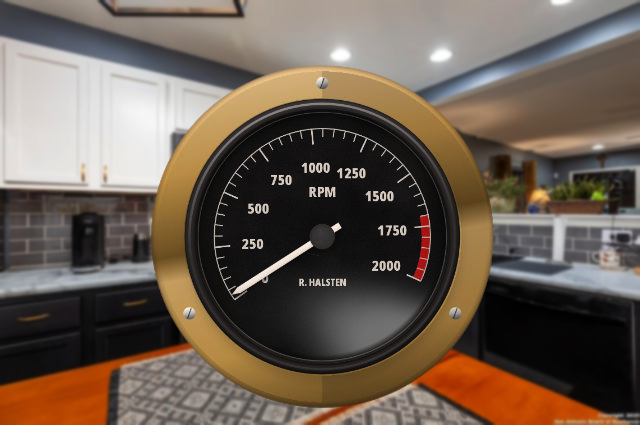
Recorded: 25 rpm
